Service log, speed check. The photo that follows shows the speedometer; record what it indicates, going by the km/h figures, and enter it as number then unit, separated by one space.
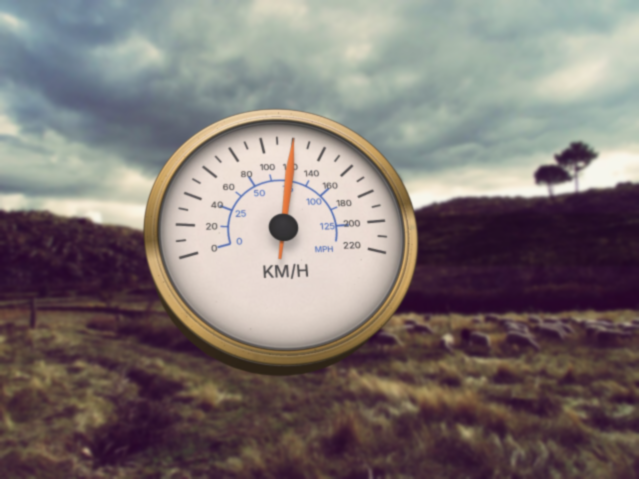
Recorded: 120 km/h
